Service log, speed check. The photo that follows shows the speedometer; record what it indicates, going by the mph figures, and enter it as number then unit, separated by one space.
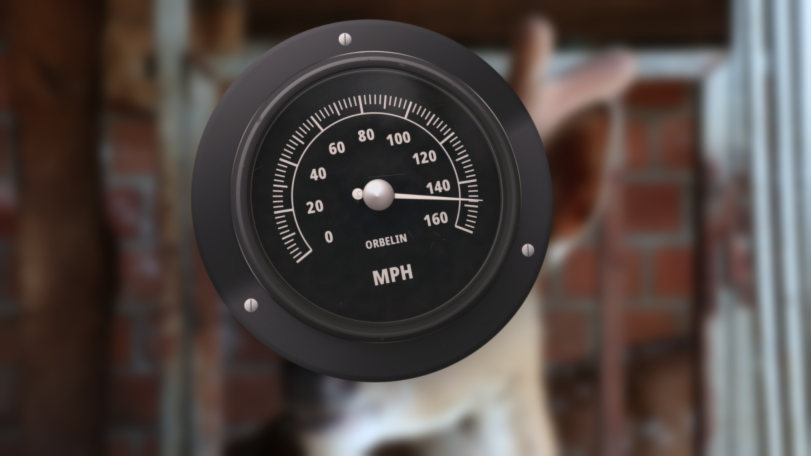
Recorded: 148 mph
